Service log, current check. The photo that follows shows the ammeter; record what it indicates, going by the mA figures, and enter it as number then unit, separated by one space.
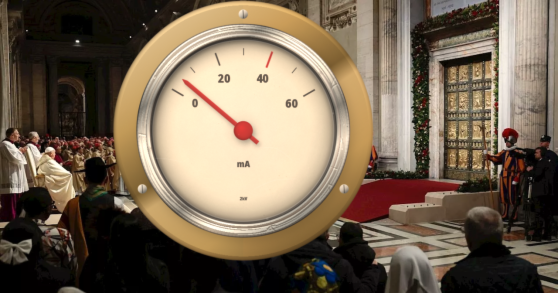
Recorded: 5 mA
